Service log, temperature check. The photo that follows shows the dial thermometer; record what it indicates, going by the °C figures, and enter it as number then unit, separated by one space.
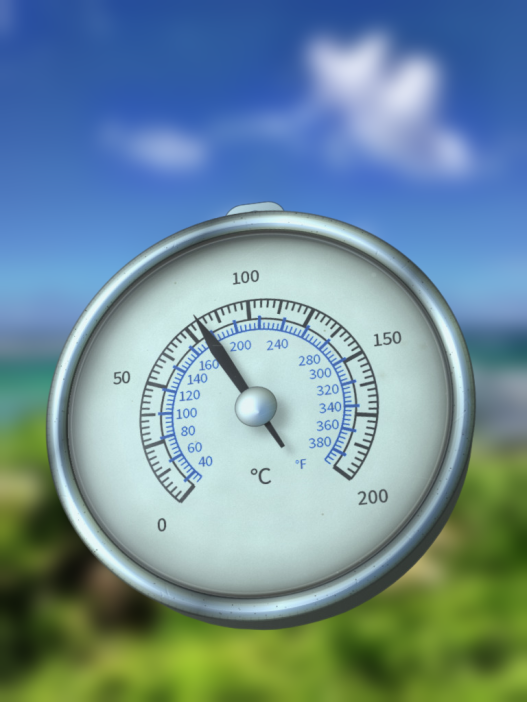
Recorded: 80 °C
